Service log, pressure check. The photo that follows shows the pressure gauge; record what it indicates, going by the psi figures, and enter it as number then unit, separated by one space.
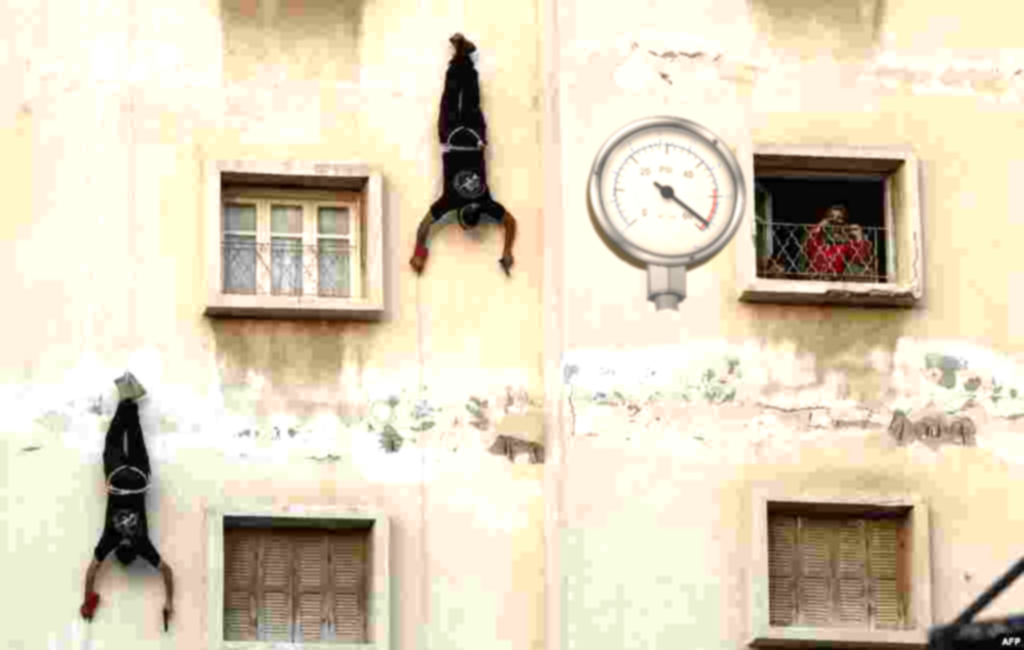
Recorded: 58 psi
